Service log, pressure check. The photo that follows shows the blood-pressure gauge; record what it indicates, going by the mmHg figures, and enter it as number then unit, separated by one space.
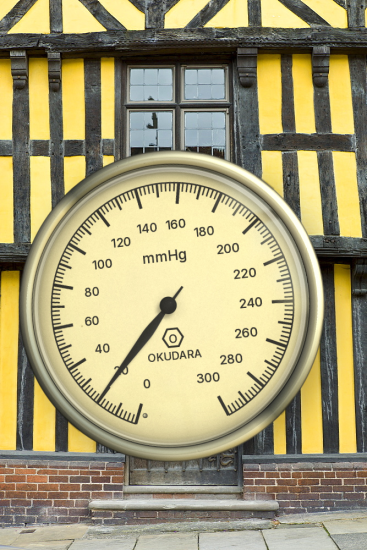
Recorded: 20 mmHg
